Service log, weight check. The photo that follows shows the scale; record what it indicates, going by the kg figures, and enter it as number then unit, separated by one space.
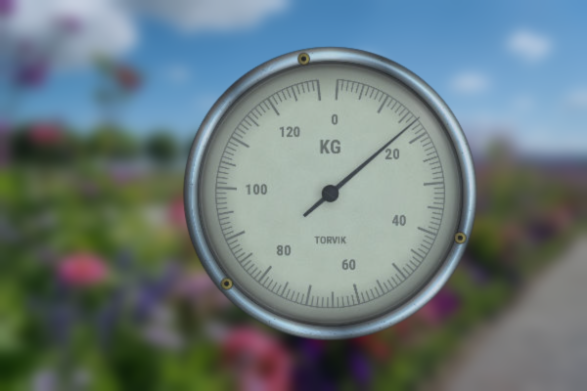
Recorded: 17 kg
